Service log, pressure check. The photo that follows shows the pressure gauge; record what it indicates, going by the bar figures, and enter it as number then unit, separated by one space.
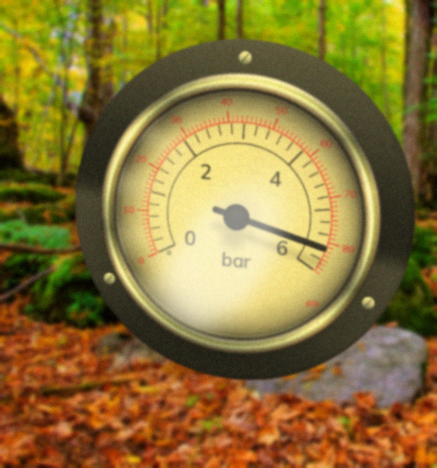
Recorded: 5.6 bar
